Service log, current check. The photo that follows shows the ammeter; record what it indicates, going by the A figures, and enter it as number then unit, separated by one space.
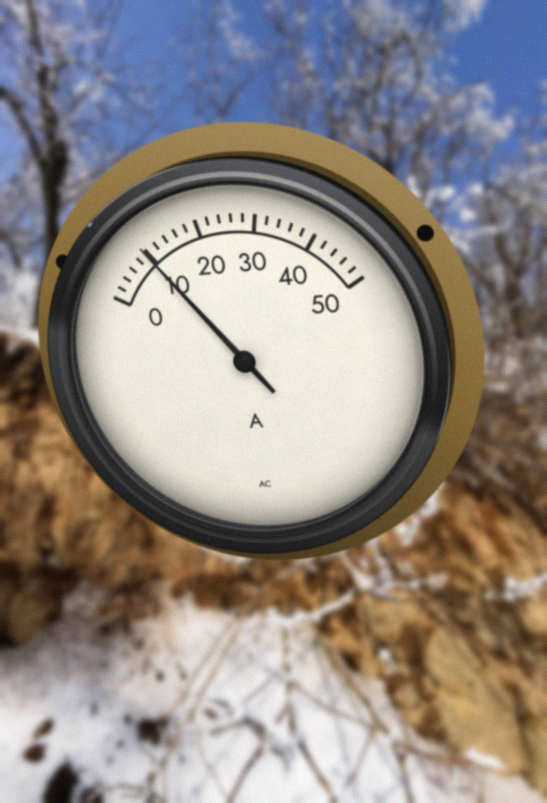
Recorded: 10 A
